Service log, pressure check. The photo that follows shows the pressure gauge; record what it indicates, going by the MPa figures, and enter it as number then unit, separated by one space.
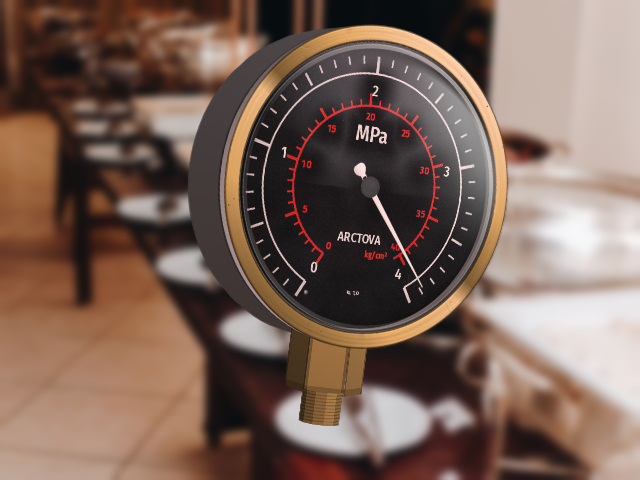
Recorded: 3.9 MPa
